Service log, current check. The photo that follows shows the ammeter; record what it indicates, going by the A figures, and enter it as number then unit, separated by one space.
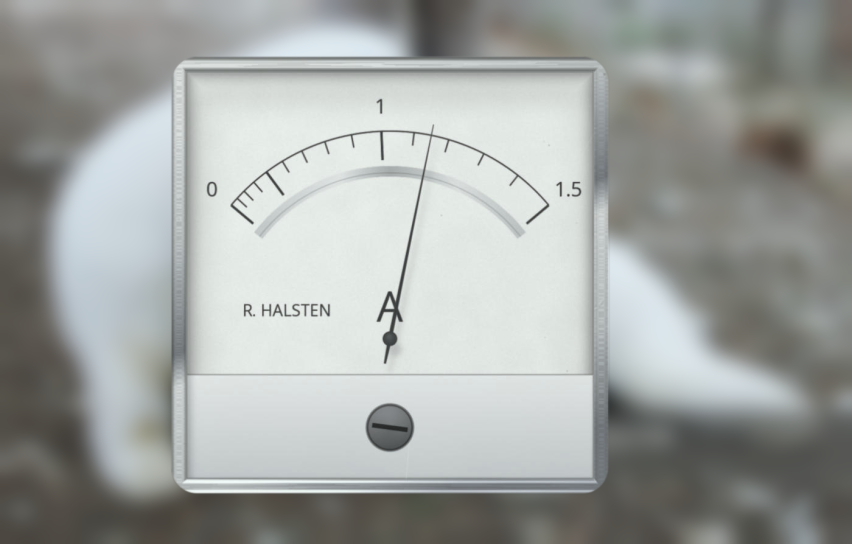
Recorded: 1.15 A
